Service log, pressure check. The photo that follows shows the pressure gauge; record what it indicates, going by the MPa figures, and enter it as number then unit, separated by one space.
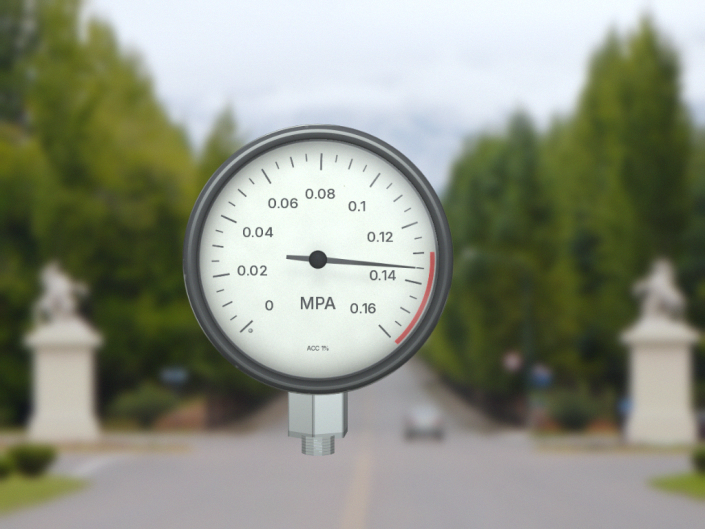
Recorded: 0.135 MPa
